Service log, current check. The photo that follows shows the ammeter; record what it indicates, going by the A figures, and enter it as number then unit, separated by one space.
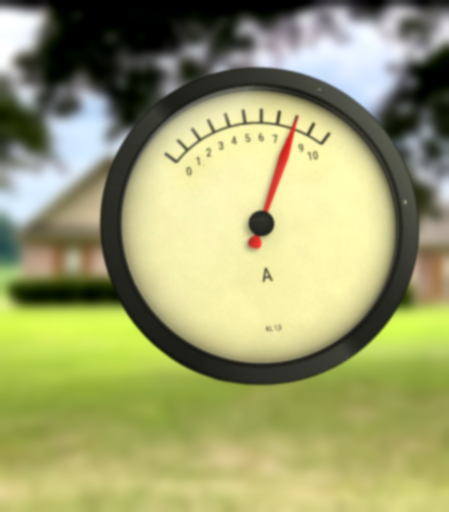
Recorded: 8 A
